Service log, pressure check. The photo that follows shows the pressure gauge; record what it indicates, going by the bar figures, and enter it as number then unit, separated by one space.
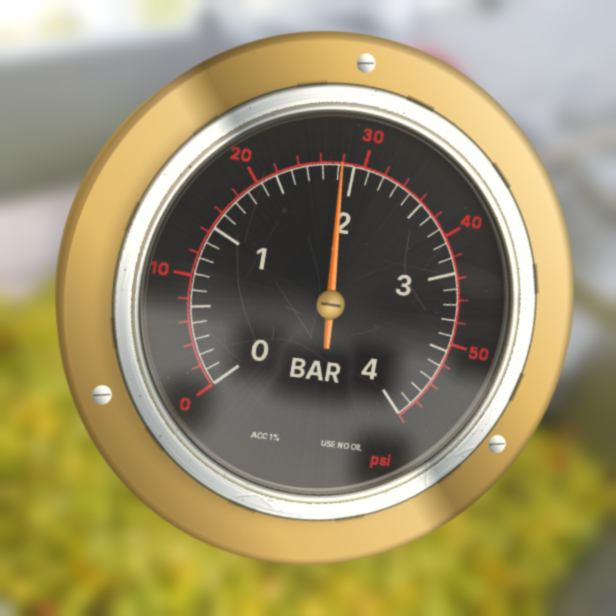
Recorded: 1.9 bar
